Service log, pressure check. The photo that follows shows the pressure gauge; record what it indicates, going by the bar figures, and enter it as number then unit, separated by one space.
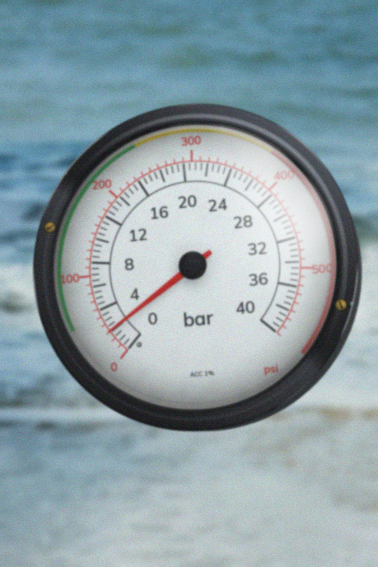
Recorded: 2 bar
